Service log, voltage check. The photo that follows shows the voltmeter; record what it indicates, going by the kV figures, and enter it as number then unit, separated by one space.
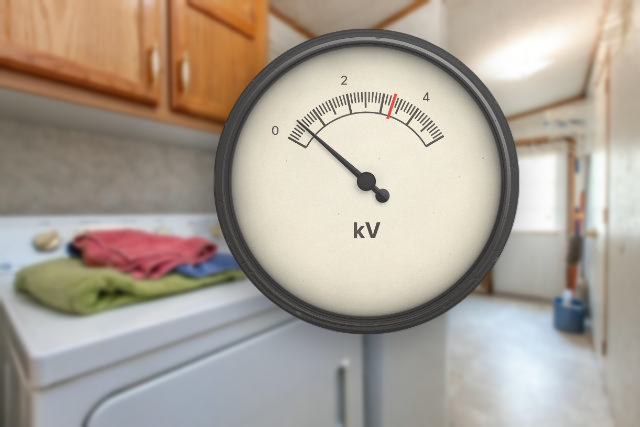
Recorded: 0.5 kV
